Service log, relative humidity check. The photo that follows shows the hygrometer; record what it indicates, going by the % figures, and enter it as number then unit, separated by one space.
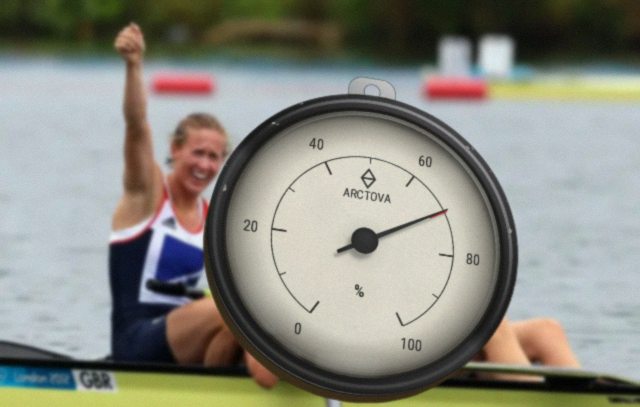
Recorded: 70 %
